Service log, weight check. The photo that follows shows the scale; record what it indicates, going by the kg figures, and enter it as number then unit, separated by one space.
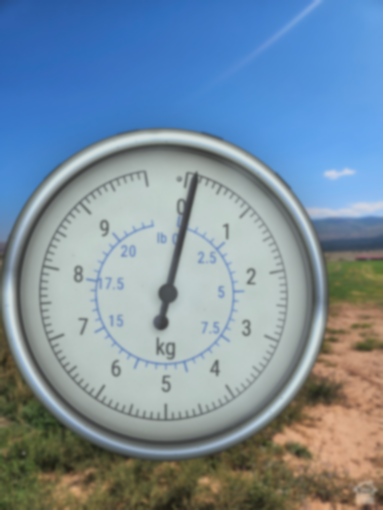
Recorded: 0.1 kg
